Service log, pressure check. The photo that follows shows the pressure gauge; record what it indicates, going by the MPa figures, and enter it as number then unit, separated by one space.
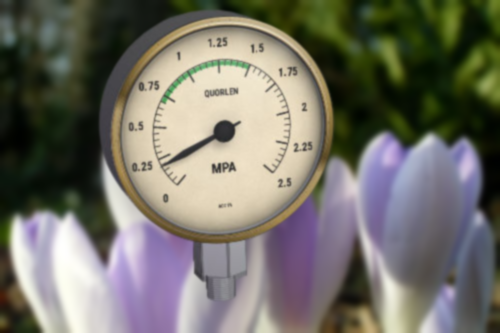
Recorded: 0.2 MPa
